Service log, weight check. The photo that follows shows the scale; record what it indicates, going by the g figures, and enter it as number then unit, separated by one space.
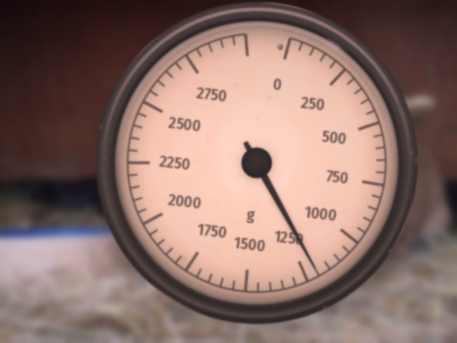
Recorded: 1200 g
